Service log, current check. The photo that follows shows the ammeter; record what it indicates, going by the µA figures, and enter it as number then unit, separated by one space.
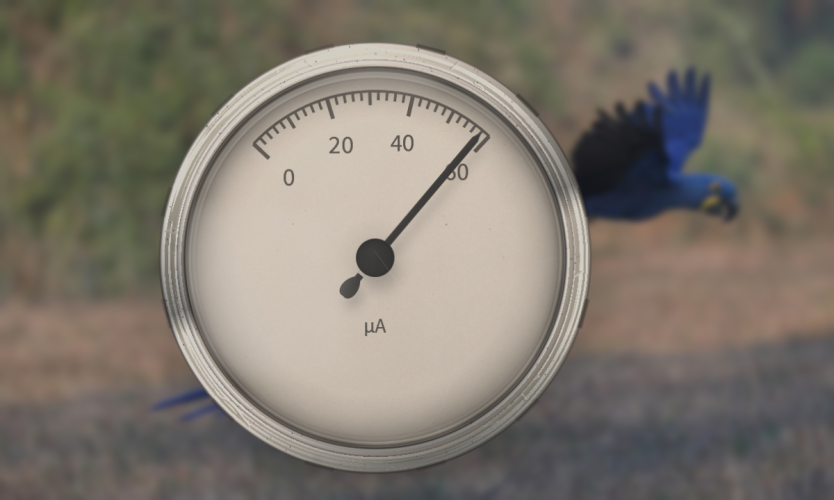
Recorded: 58 µA
